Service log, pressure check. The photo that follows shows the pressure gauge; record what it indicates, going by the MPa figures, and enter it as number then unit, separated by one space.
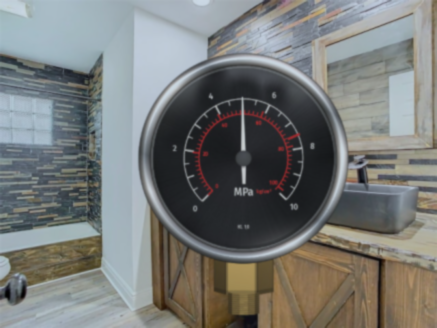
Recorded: 5 MPa
